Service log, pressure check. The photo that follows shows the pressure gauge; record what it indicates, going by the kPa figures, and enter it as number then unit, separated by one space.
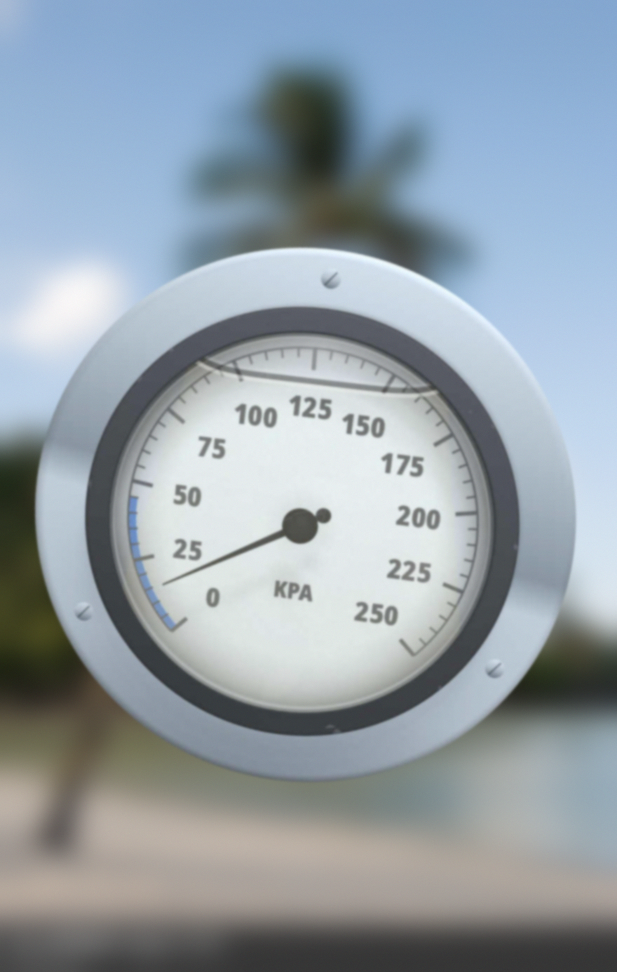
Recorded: 15 kPa
